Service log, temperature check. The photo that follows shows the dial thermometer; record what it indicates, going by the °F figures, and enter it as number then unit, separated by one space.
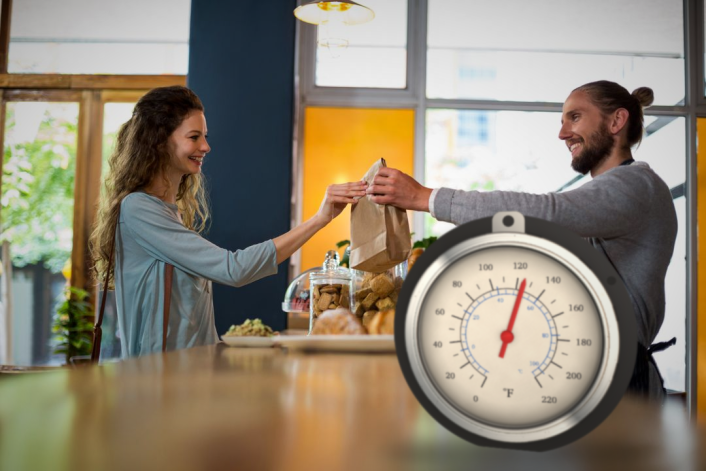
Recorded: 125 °F
